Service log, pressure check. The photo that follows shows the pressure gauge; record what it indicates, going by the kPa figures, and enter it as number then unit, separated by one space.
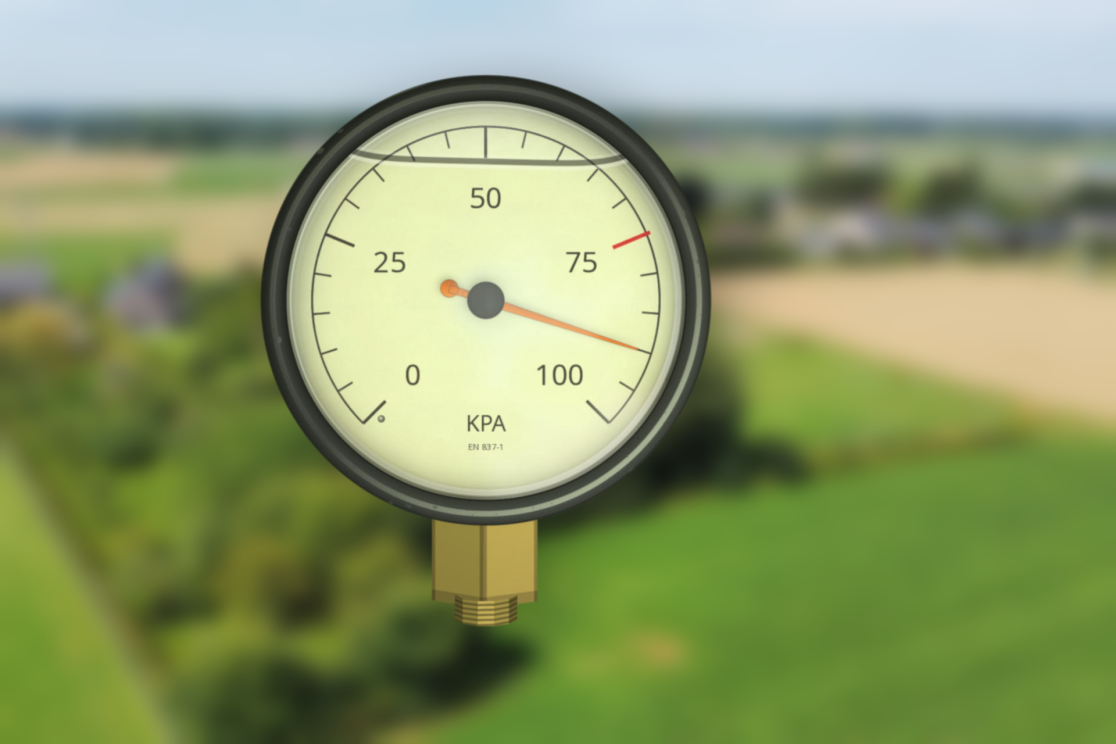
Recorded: 90 kPa
